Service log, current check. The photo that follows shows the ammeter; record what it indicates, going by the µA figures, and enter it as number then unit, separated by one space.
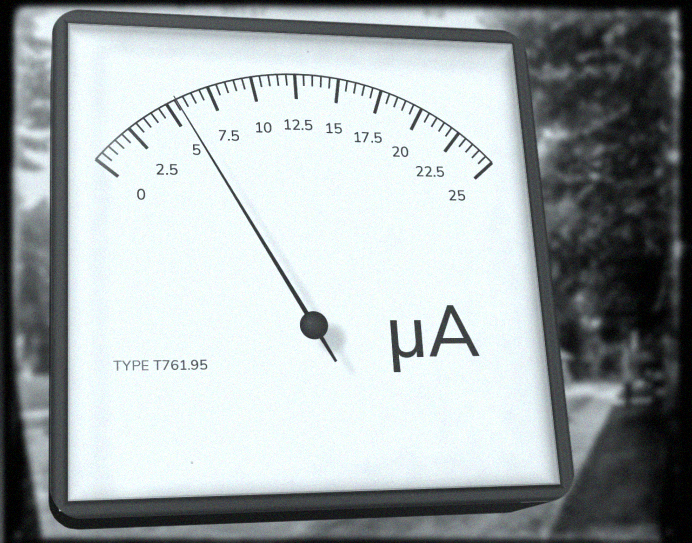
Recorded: 5.5 µA
